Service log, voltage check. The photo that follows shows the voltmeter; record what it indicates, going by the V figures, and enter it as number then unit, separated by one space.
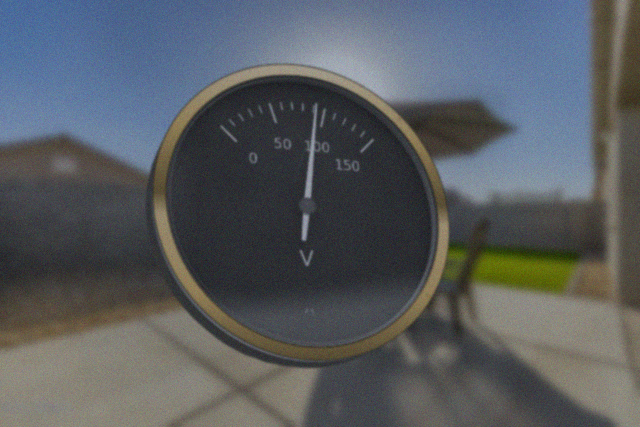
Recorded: 90 V
